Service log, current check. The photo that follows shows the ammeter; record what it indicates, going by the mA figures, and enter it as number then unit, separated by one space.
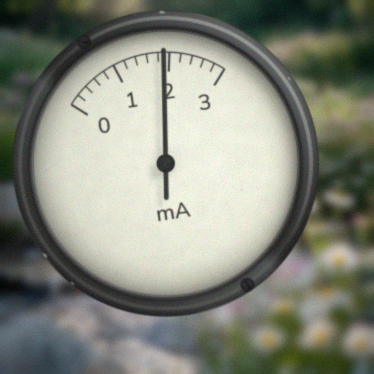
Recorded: 1.9 mA
